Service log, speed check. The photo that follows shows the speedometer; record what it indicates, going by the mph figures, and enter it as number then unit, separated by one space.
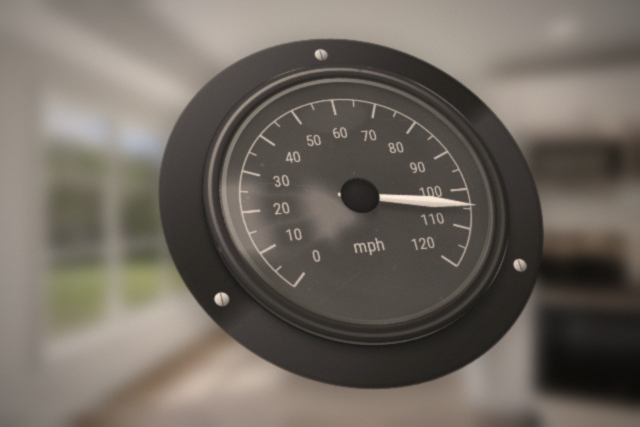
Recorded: 105 mph
